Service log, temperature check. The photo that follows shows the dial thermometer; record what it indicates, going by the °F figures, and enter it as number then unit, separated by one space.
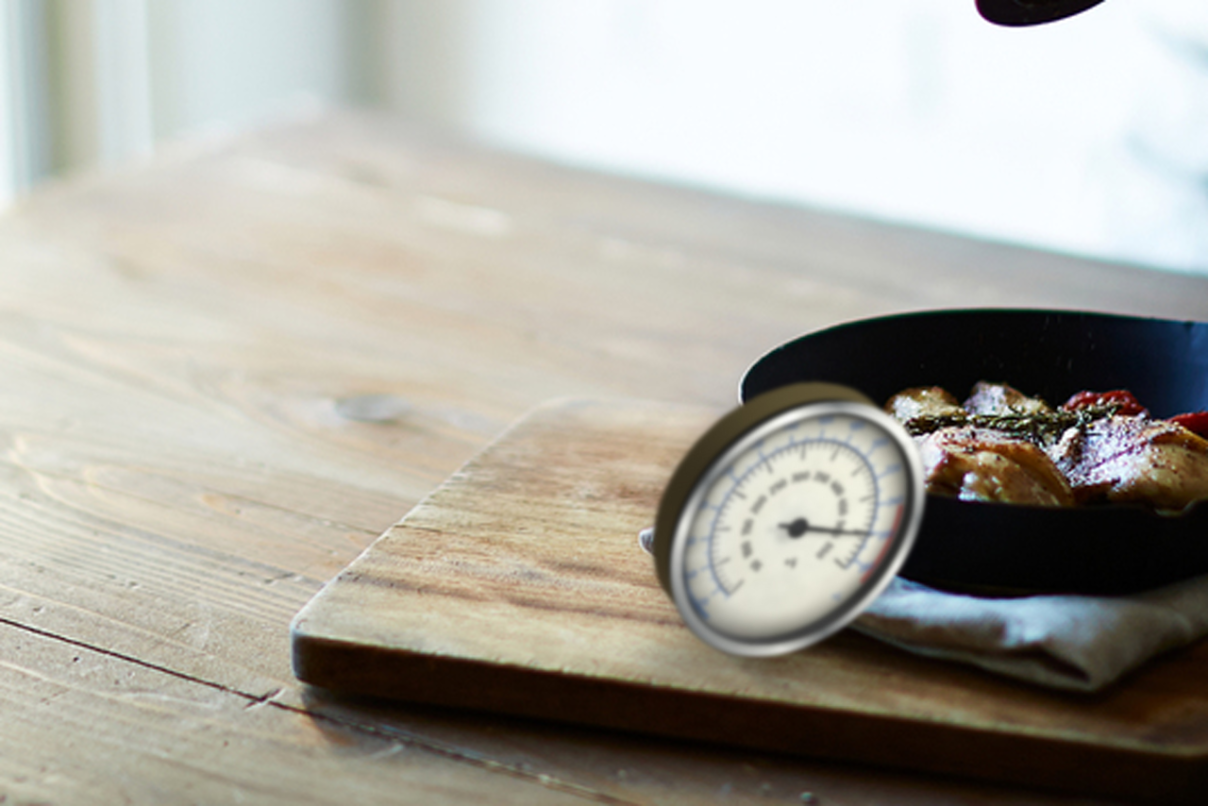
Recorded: 500 °F
